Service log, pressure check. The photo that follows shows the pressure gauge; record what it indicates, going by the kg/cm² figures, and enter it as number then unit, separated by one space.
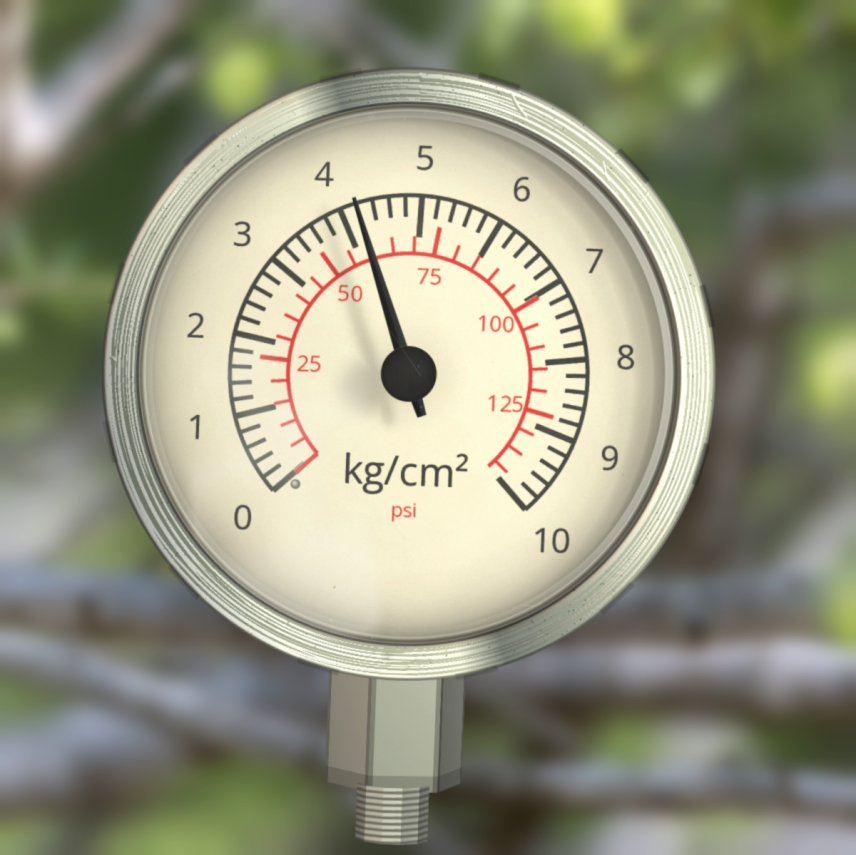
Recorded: 4.2 kg/cm²
